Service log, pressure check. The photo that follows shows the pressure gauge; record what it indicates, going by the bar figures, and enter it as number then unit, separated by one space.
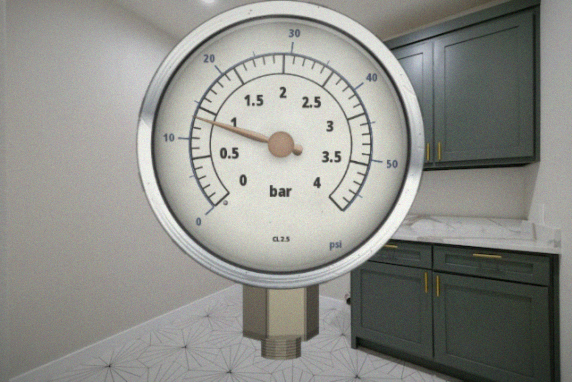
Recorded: 0.9 bar
